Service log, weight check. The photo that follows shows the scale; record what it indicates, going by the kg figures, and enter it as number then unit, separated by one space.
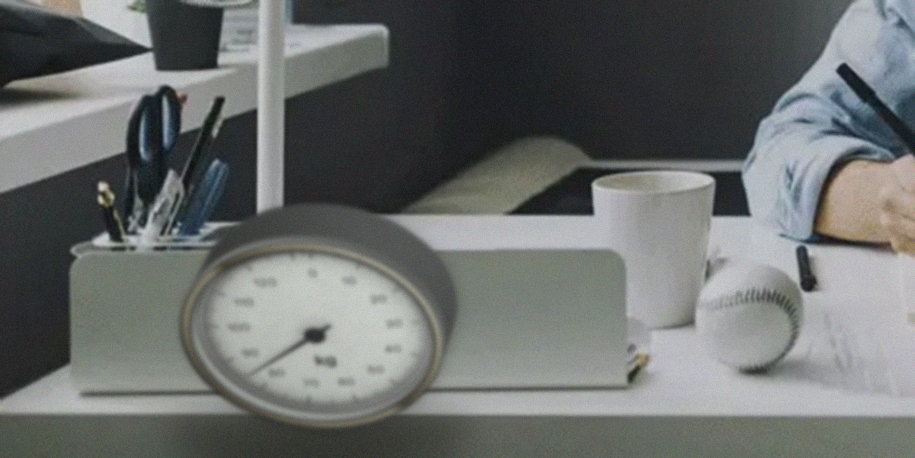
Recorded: 85 kg
